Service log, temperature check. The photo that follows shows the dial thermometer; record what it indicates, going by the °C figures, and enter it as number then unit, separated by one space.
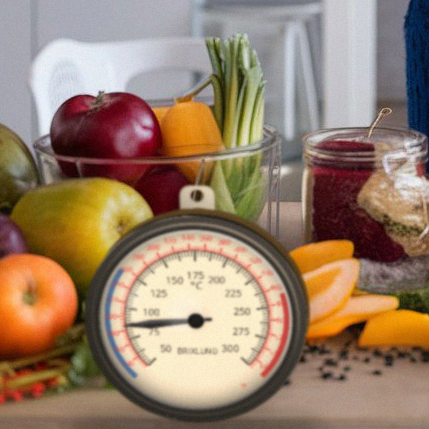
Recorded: 87.5 °C
